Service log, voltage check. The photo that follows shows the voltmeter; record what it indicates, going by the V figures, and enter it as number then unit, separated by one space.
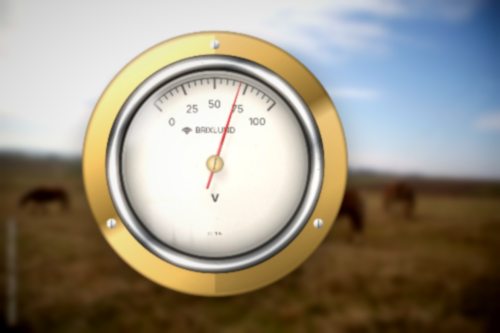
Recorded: 70 V
